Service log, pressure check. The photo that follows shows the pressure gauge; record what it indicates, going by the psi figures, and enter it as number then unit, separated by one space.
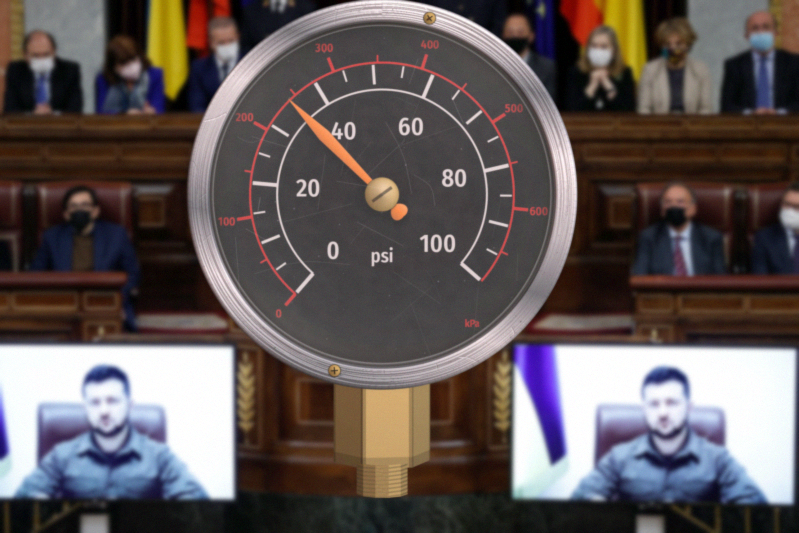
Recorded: 35 psi
